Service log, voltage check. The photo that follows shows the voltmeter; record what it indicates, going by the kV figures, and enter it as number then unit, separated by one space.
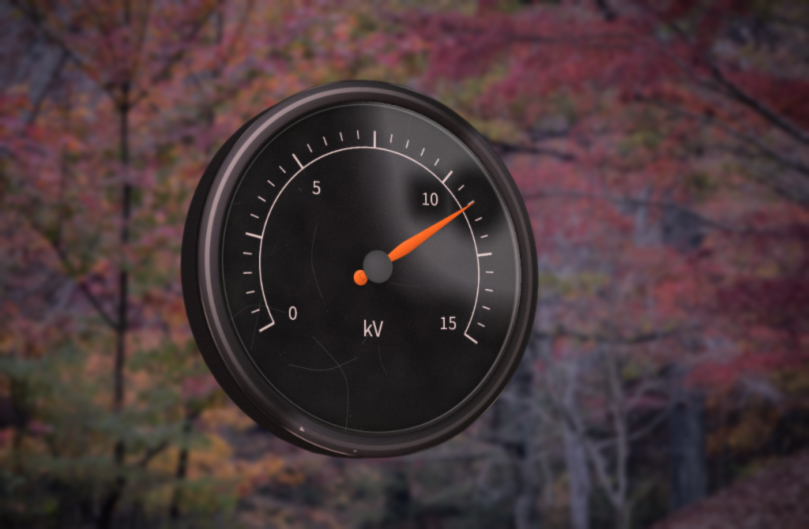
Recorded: 11 kV
